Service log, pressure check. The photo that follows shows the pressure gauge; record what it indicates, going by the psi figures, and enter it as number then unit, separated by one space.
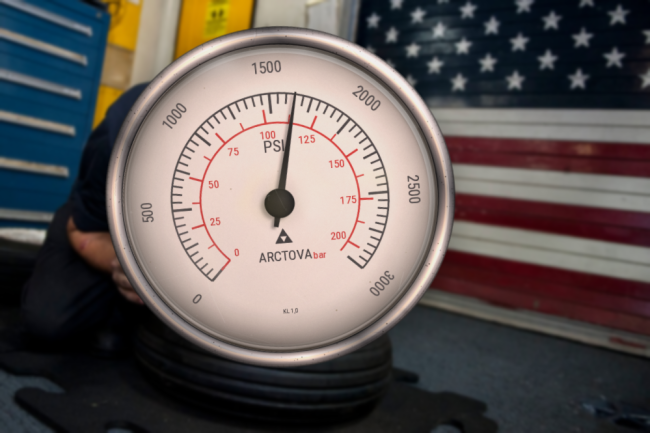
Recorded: 1650 psi
